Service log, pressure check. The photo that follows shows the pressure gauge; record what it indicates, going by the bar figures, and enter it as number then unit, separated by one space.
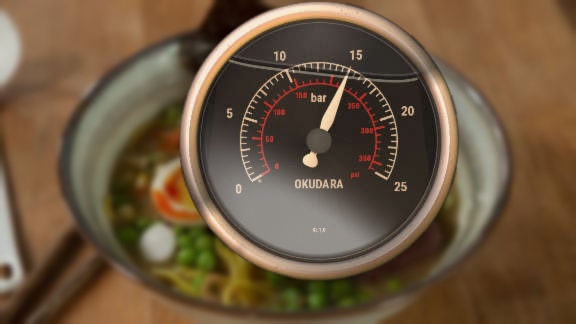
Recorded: 15 bar
